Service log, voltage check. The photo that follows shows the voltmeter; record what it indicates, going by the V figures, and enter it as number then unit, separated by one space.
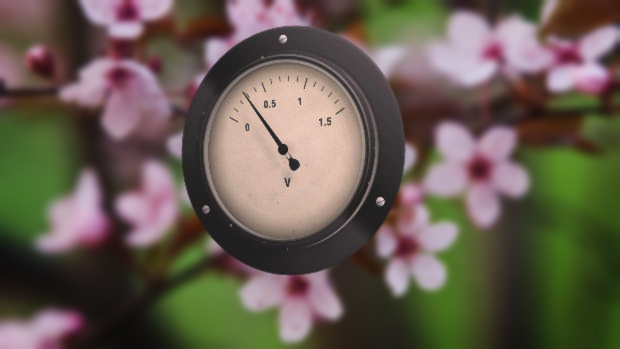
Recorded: 0.3 V
